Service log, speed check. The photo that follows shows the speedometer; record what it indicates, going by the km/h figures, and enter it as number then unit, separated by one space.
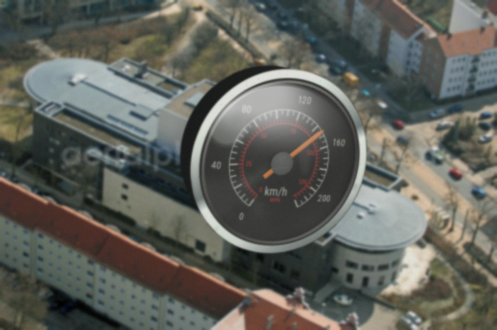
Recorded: 145 km/h
